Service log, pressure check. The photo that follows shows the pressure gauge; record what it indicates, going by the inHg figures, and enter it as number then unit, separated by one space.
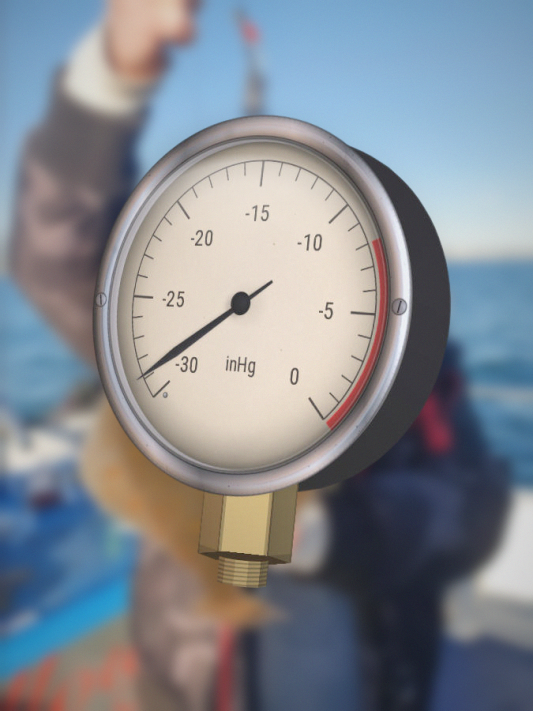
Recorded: -29 inHg
